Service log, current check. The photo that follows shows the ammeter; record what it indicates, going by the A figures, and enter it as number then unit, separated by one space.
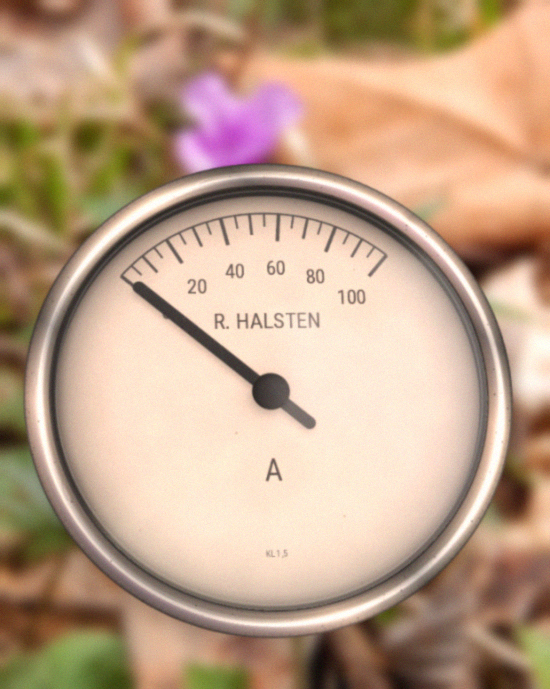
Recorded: 0 A
